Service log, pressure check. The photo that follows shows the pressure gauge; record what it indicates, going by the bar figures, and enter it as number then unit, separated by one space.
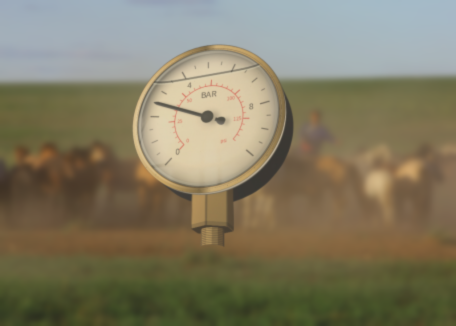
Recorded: 2.5 bar
